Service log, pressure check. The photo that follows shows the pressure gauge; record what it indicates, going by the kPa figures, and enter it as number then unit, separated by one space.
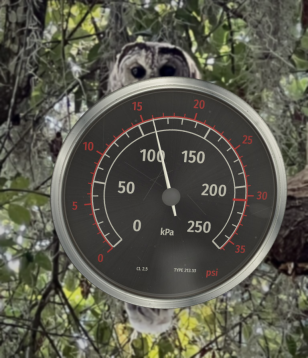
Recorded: 110 kPa
